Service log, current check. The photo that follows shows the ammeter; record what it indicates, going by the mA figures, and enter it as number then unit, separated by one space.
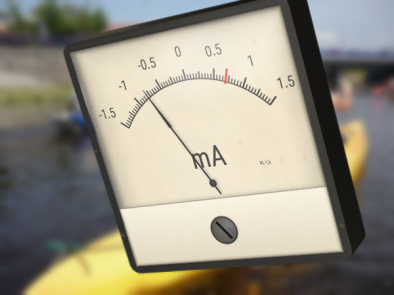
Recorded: -0.75 mA
